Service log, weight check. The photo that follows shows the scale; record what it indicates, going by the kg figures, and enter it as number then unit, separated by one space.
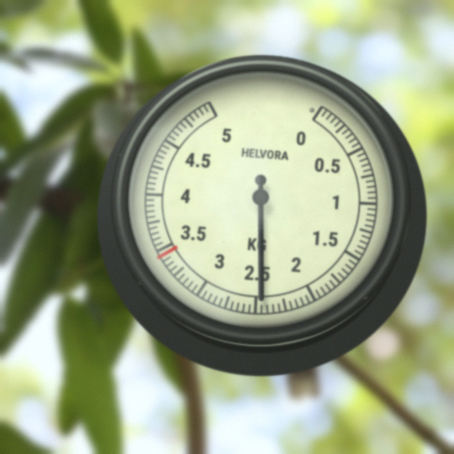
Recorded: 2.45 kg
